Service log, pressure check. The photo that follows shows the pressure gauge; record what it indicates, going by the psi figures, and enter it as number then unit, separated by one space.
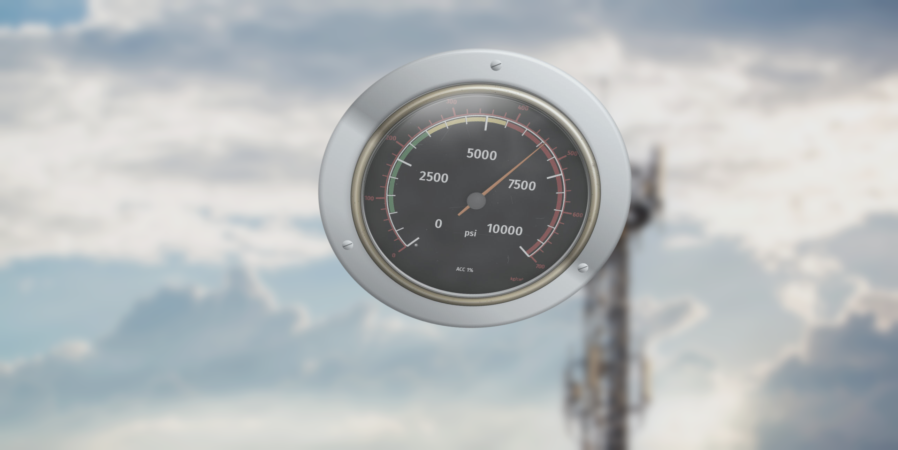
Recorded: 6500 psi
